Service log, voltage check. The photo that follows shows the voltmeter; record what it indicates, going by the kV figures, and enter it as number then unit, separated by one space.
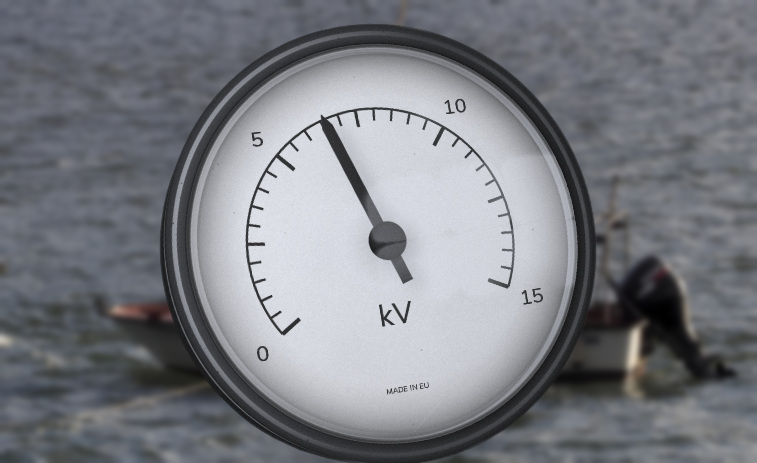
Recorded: 6.5 kV
